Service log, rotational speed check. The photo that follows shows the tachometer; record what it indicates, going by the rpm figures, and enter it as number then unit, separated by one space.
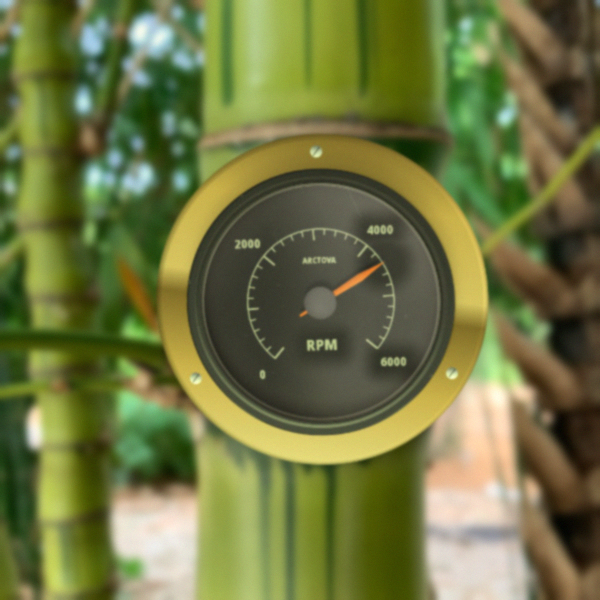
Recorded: 4400 rpm
